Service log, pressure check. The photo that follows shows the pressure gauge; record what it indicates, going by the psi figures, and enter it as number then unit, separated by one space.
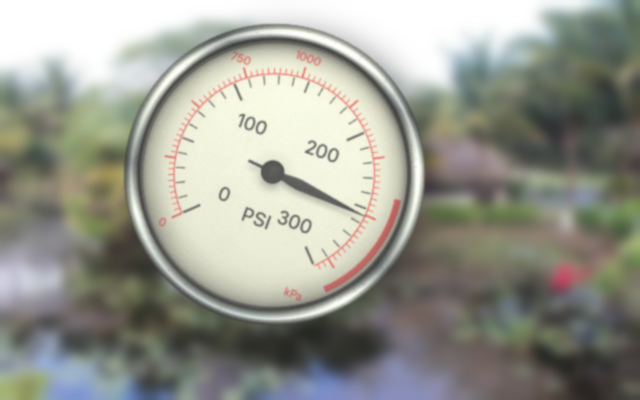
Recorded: 255 psi
